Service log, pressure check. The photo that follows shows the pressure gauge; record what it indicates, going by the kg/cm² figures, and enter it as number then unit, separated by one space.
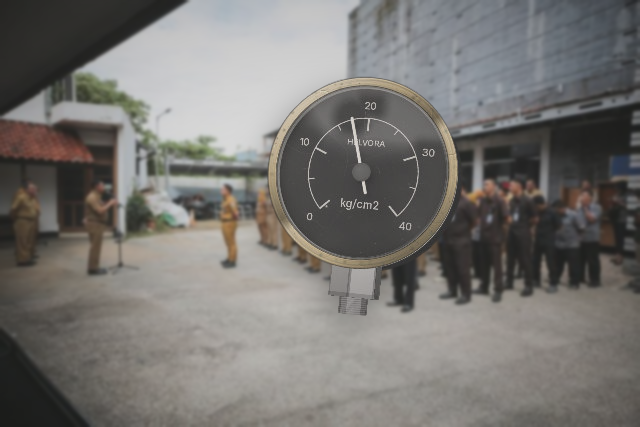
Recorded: 17.5 kg/cm²
